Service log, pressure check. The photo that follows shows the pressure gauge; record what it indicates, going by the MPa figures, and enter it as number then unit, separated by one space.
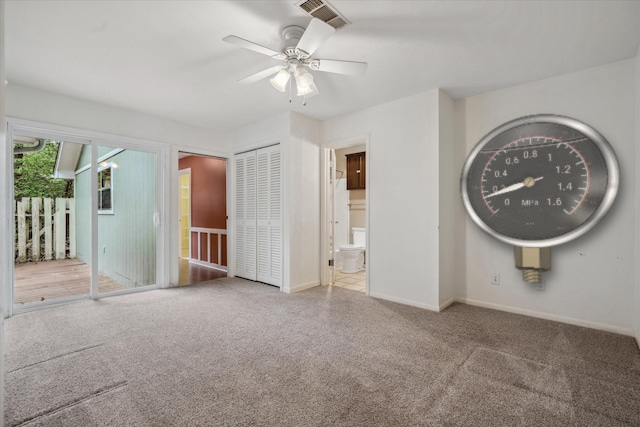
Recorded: 0.15 MPa
